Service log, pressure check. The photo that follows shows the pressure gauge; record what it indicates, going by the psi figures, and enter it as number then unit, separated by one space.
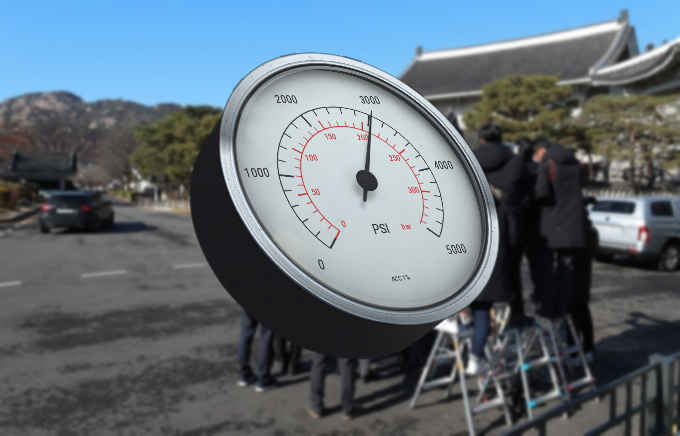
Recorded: 3000 psi
